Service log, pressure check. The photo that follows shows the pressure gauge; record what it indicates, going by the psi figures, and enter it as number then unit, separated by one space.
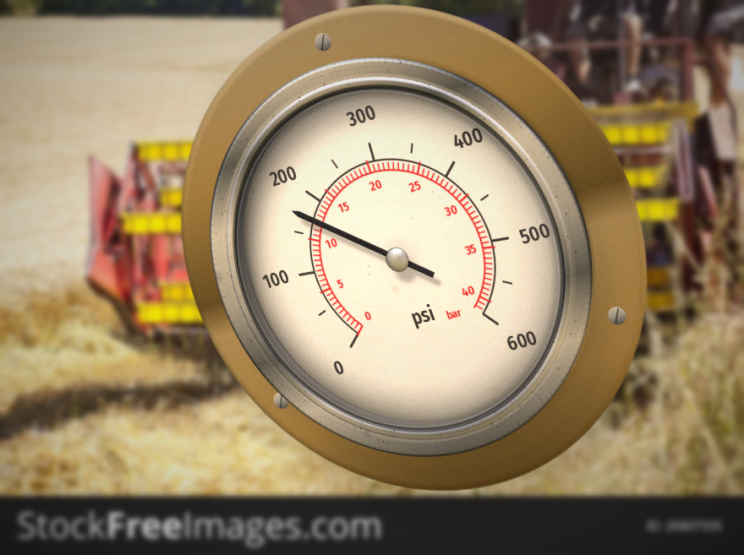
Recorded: 175 psi
